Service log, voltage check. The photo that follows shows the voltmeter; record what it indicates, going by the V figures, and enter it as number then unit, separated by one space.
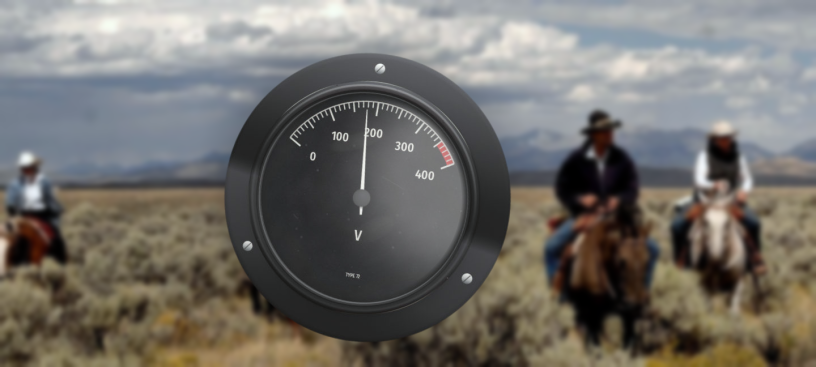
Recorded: 180 V
